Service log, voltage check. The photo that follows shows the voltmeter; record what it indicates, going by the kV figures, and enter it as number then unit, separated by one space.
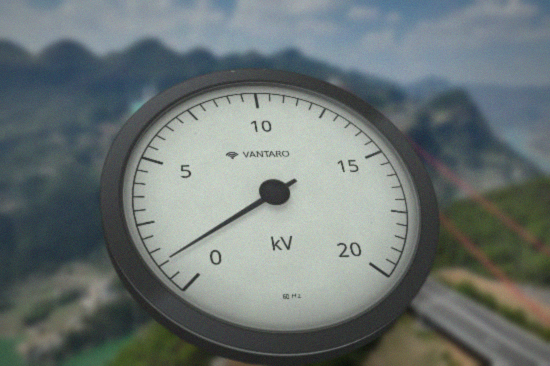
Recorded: 1 kV
